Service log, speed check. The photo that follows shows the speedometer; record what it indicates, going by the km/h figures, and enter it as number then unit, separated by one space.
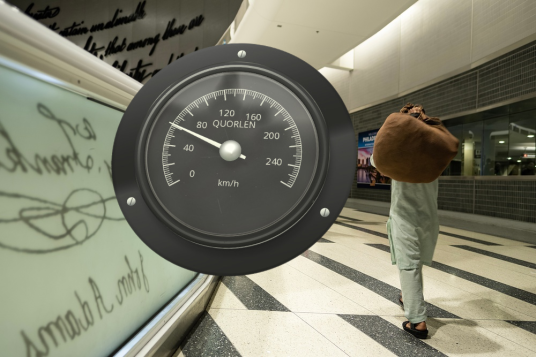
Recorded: 60 km/h
